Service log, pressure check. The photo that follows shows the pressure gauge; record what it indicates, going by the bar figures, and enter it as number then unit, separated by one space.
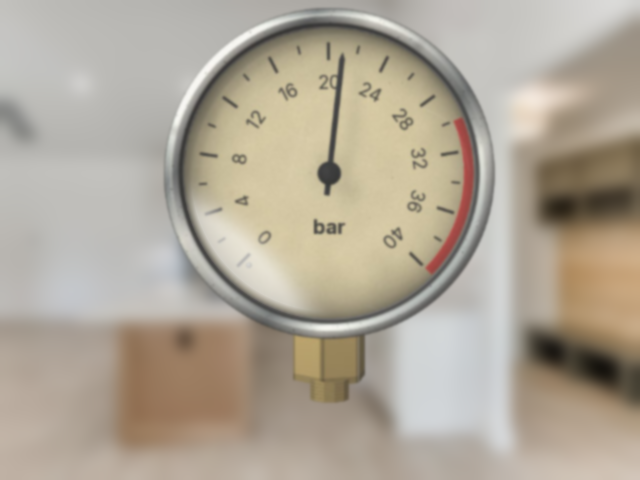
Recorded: 21 bar
